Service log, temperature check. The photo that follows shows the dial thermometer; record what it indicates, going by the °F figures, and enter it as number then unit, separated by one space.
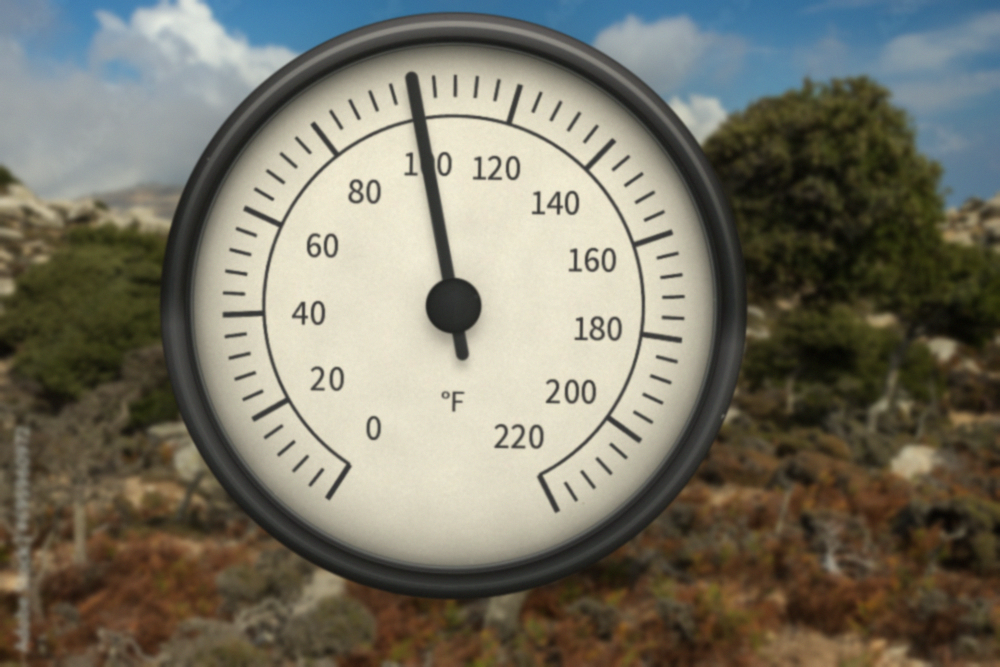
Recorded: 100 °F
